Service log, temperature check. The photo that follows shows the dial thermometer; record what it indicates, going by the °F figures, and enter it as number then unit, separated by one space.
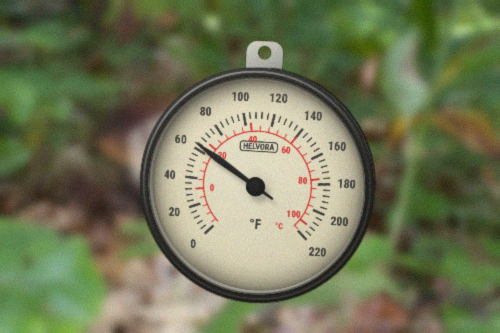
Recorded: 64 °F
